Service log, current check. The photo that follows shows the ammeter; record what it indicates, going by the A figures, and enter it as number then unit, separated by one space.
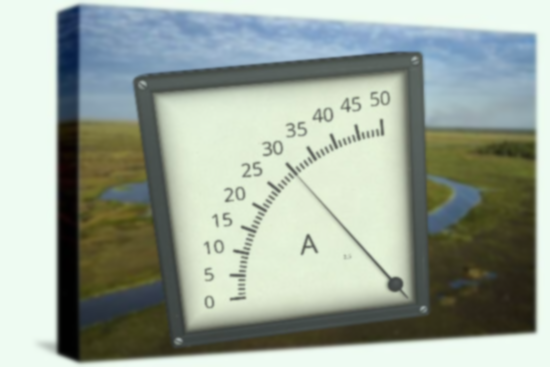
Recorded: 30 A
